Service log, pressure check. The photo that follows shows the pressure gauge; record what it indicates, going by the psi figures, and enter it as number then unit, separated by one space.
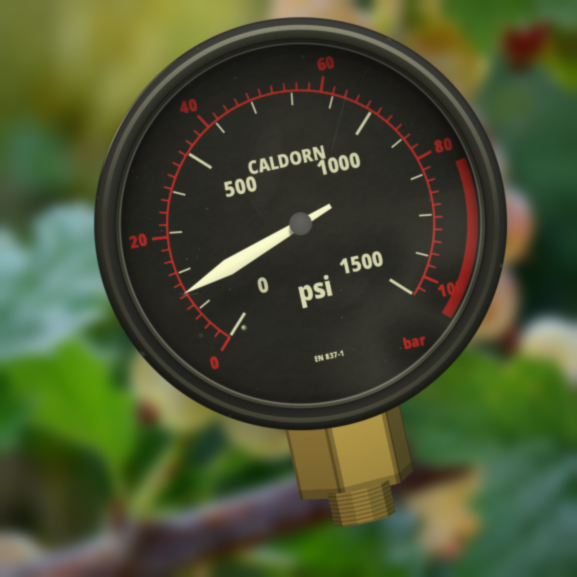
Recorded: 150 psi
